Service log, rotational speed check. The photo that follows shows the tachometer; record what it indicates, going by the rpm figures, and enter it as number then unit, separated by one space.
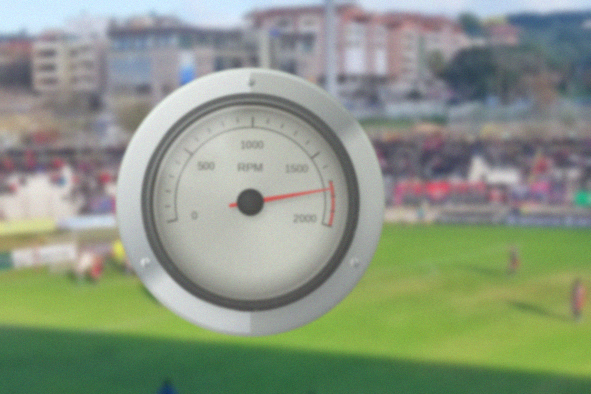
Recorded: 1750 rpm
